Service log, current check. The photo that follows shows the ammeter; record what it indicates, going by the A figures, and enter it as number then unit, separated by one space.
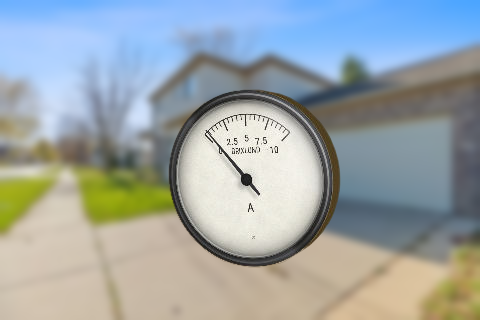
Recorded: 0.5 A
